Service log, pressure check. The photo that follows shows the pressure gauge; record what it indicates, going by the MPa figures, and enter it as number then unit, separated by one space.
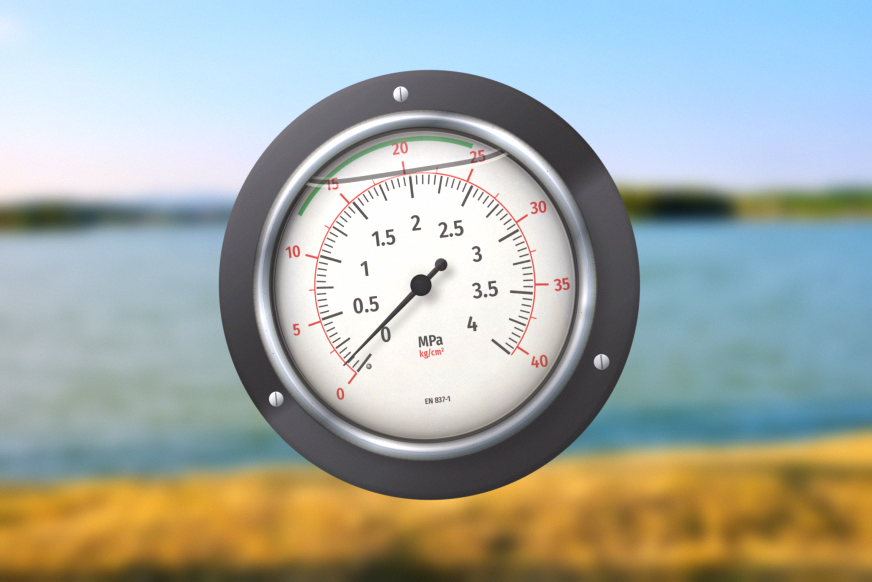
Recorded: 0.1 MPa
